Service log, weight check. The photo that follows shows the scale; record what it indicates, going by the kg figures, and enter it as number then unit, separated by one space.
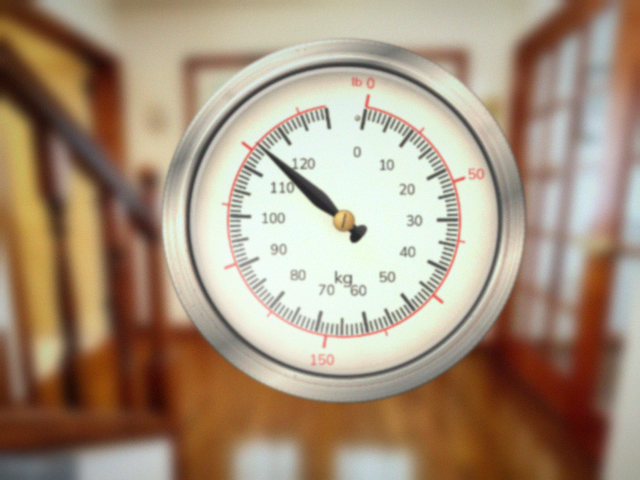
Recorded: 115 kg
